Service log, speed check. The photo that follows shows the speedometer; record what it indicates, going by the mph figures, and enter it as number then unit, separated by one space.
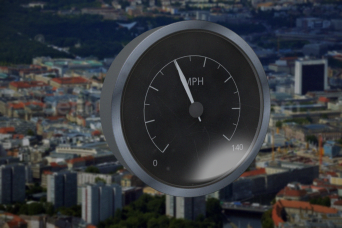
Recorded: 60 mph
